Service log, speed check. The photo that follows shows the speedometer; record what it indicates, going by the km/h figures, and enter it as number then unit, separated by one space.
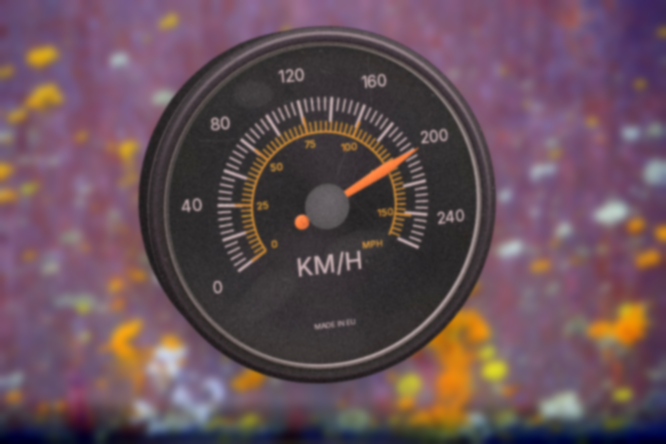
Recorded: 200 km/h
